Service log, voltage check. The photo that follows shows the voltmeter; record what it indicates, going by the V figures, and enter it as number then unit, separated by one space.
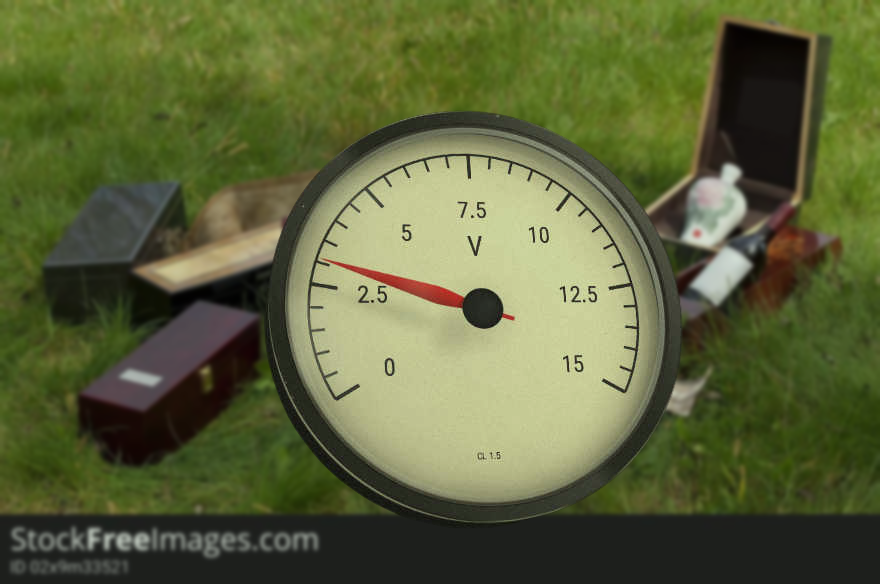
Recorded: 3 V
